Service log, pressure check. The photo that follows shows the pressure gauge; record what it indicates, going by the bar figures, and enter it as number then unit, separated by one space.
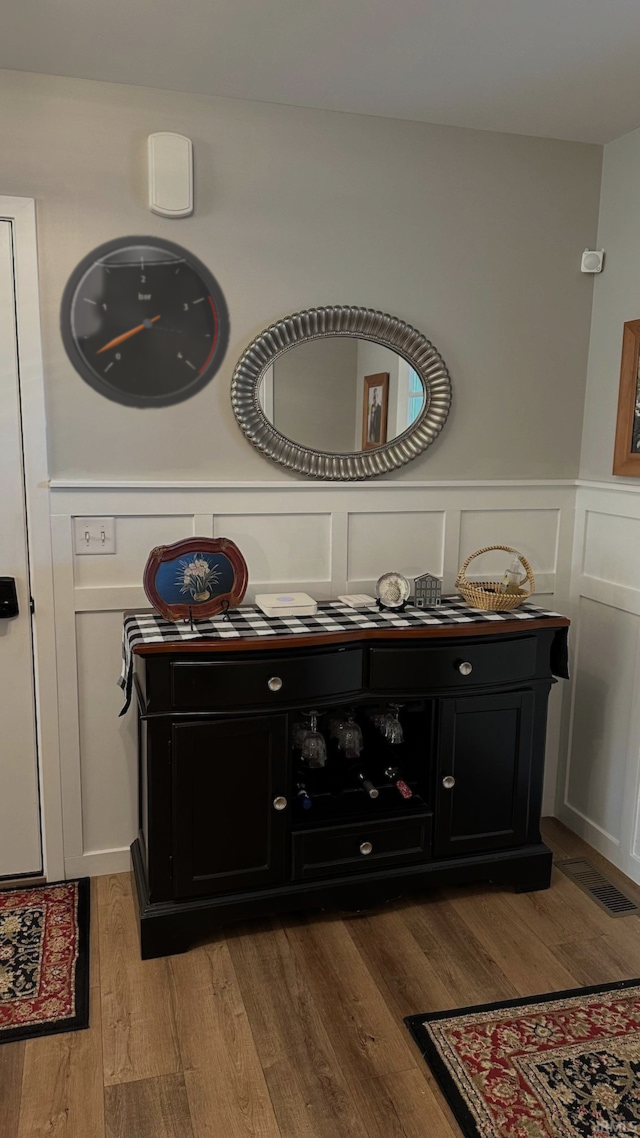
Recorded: 0.25 bar
